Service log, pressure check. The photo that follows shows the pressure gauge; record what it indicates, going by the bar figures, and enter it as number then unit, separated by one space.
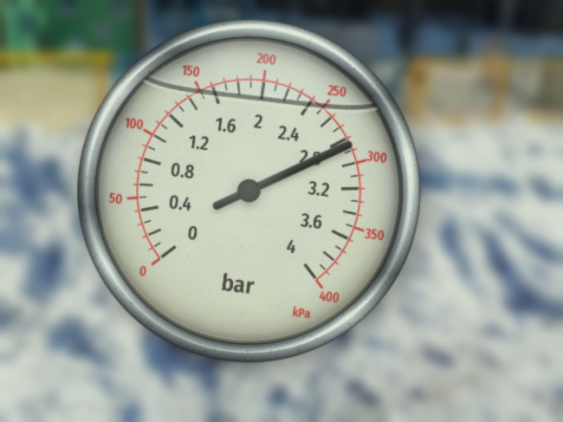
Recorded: 2.85 bar
